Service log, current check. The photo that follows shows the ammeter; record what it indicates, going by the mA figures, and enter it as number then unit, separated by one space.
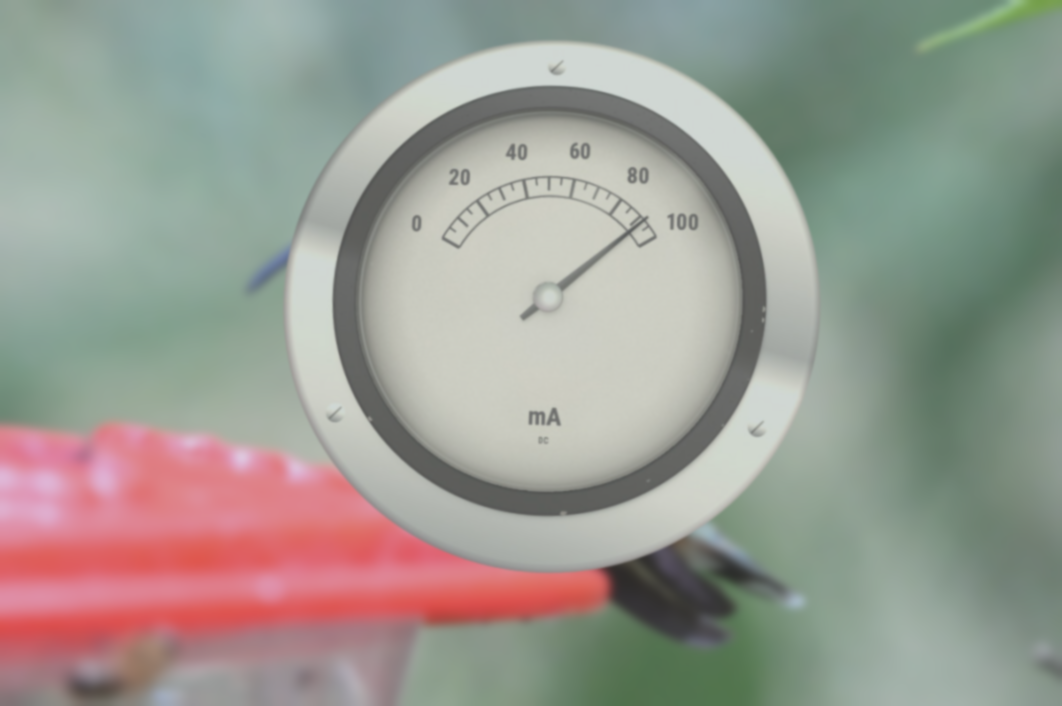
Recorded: 92.5 mA
